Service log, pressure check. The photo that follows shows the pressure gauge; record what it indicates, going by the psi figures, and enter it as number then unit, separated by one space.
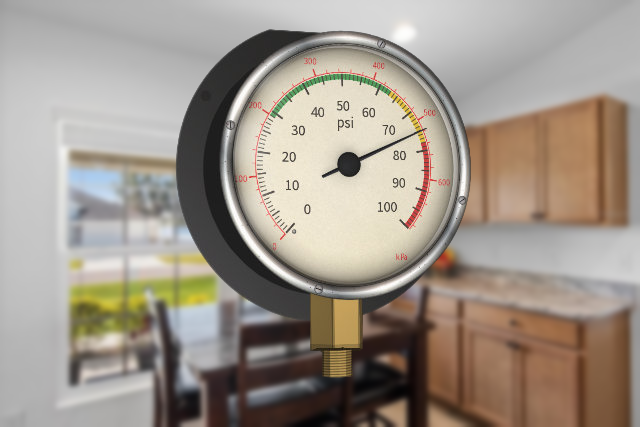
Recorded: 75 psi
